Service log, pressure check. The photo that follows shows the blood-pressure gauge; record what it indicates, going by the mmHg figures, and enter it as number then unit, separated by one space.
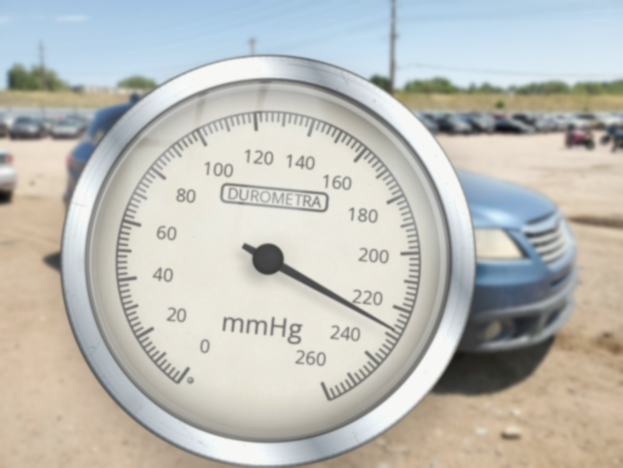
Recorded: 228 mmHg
